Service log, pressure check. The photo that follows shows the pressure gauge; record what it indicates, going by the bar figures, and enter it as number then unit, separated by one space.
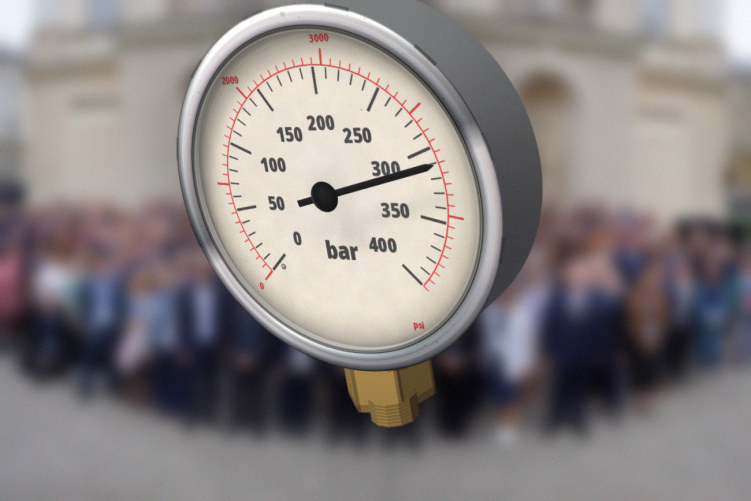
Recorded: 310 bar
